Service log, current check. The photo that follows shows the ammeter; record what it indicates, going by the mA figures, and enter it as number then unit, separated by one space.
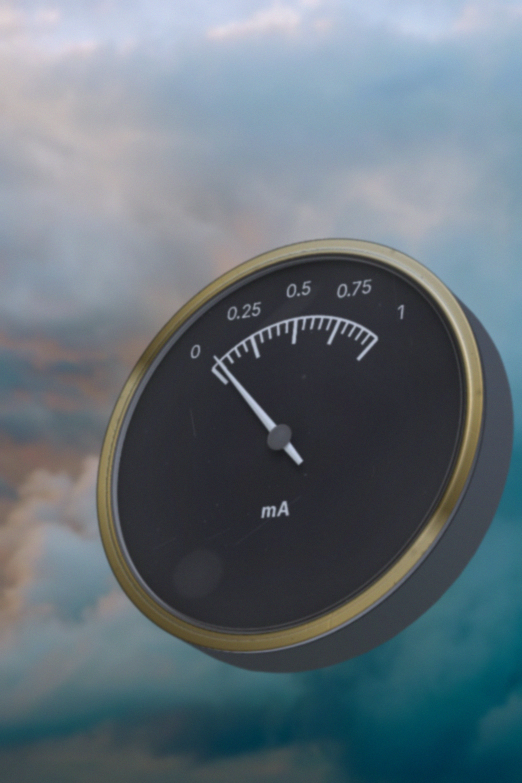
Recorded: 0.05 mA
